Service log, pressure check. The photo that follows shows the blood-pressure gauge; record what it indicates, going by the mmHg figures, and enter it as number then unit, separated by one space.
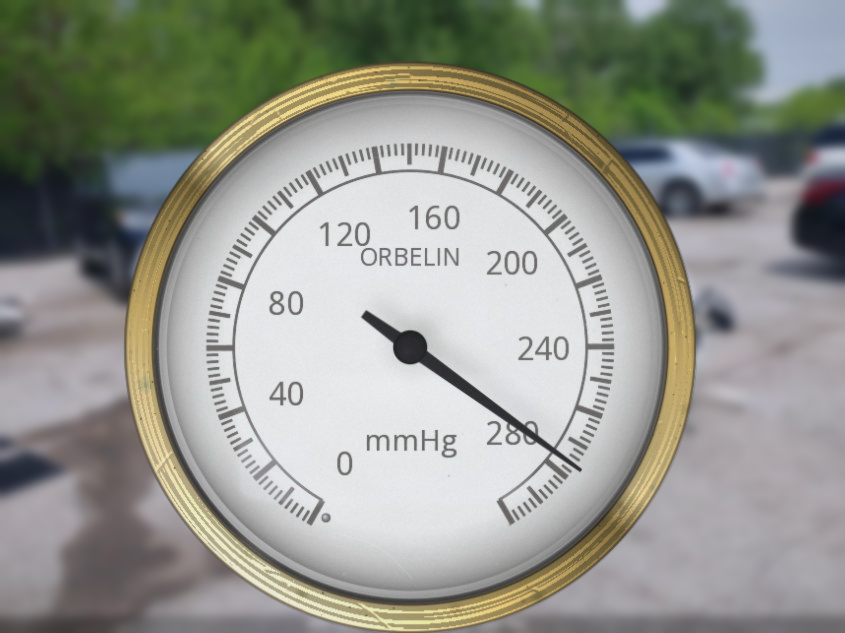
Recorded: 276 mmHg
